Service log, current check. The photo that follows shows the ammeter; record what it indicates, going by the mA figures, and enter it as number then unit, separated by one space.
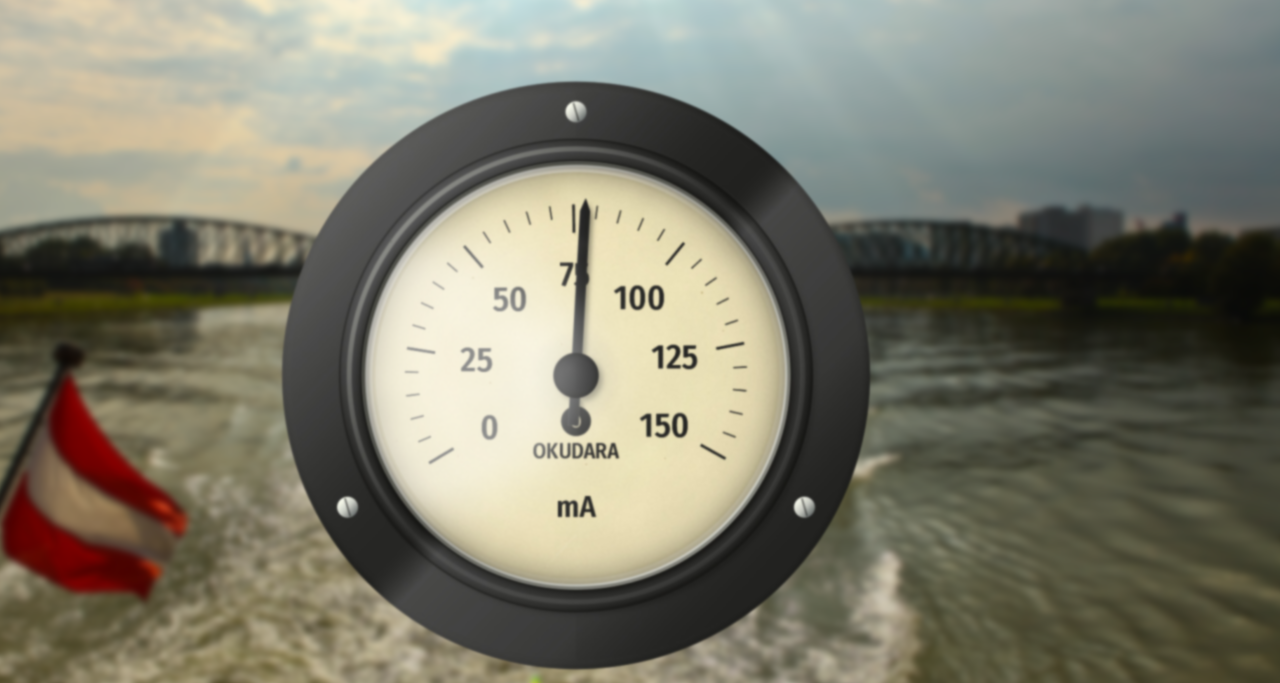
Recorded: 77.5 mA
